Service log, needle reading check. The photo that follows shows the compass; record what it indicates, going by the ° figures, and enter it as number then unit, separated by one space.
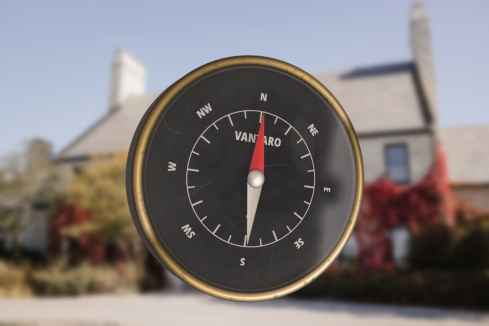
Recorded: 0 °
